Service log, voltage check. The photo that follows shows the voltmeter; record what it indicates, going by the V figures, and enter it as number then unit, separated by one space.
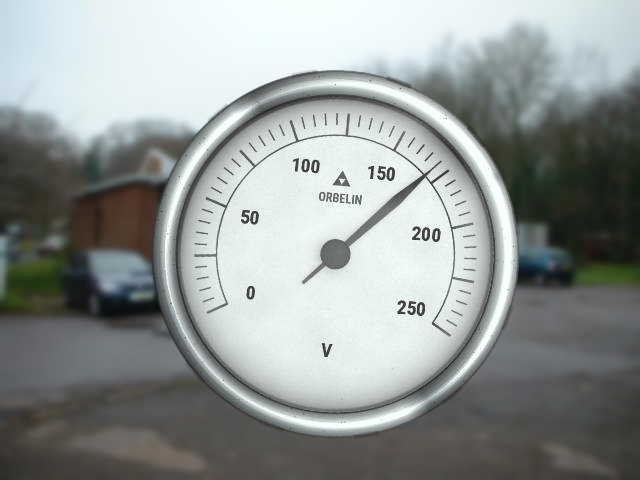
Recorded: 170 V
